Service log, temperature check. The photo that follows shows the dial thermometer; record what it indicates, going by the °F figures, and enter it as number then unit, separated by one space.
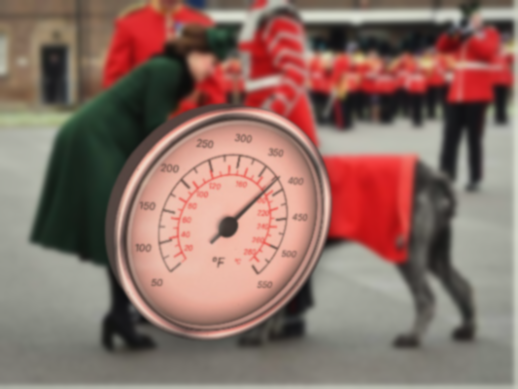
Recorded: 375 °F
